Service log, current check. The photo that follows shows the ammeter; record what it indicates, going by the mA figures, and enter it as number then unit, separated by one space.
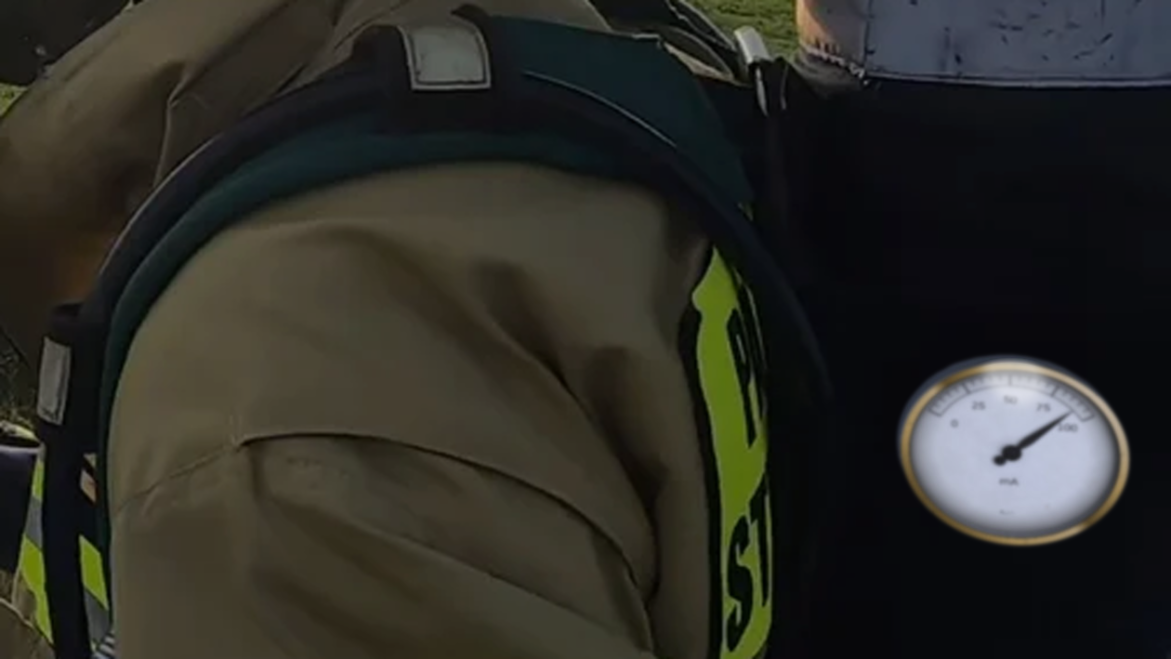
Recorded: 90 mA
